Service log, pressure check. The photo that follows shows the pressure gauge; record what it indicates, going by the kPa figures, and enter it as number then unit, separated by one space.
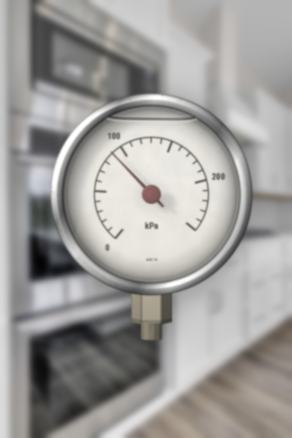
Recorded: 90 kPa
